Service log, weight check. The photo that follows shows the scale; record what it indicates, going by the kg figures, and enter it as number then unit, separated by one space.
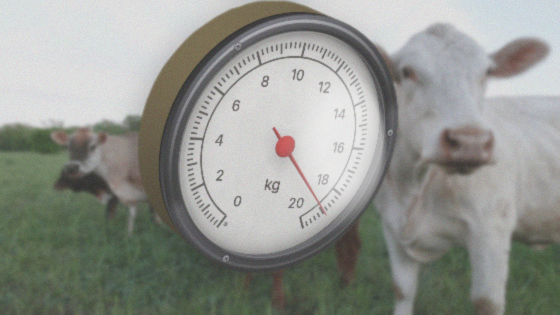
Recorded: 19 kg
